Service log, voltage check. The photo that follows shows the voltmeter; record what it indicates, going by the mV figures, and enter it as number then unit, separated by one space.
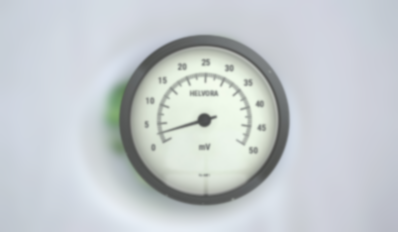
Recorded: 2.5 mV
